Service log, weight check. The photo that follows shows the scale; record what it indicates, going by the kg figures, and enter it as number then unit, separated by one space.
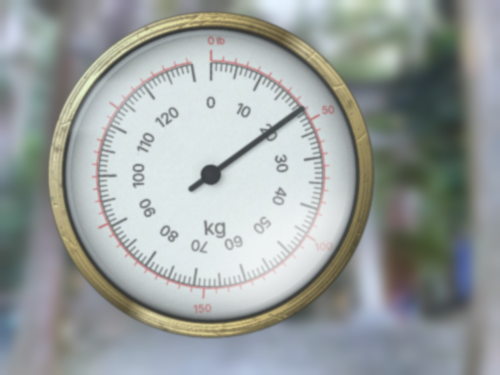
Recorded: 20 kg
